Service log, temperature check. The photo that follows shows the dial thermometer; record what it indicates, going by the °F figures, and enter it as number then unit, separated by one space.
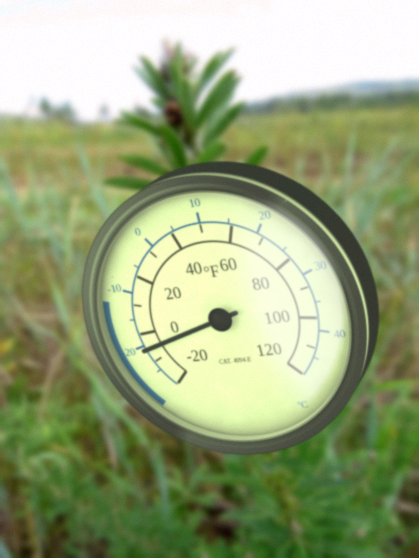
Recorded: -5 °F
